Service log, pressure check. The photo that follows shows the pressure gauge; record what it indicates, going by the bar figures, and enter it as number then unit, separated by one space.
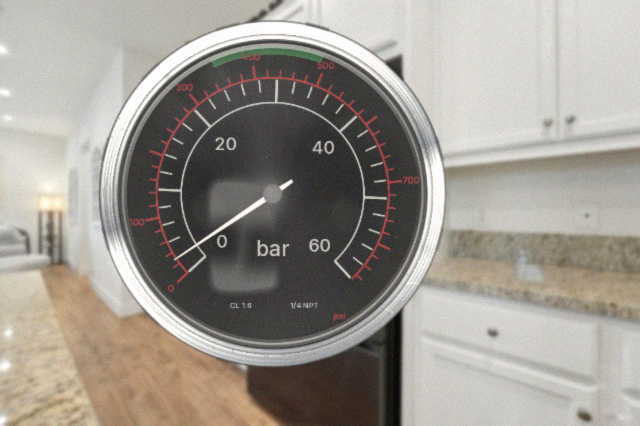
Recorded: 2 bar
